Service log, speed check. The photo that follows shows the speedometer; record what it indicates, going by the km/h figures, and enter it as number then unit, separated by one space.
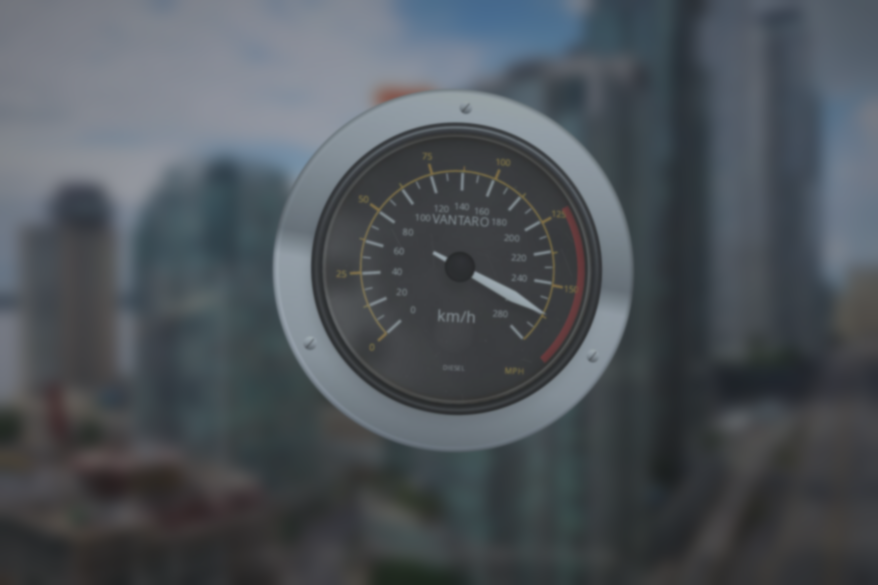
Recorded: 260 km/h
